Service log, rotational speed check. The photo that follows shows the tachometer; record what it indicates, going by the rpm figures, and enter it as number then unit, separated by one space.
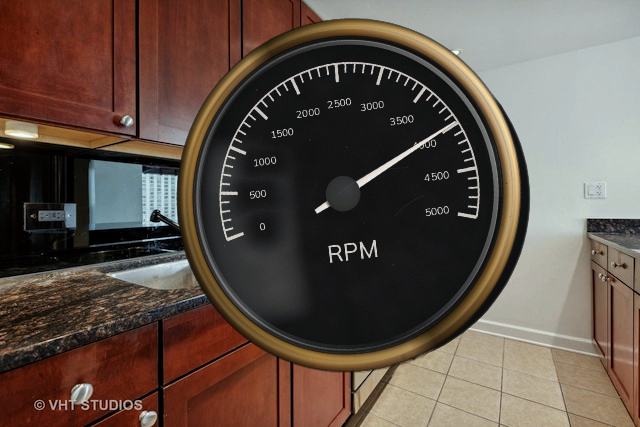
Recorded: 4000 rpm
